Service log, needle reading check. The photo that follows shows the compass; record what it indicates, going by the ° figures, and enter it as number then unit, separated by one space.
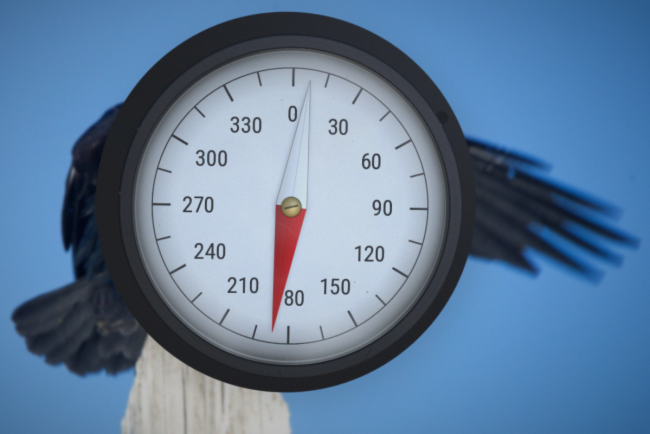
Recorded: 187.5 °
